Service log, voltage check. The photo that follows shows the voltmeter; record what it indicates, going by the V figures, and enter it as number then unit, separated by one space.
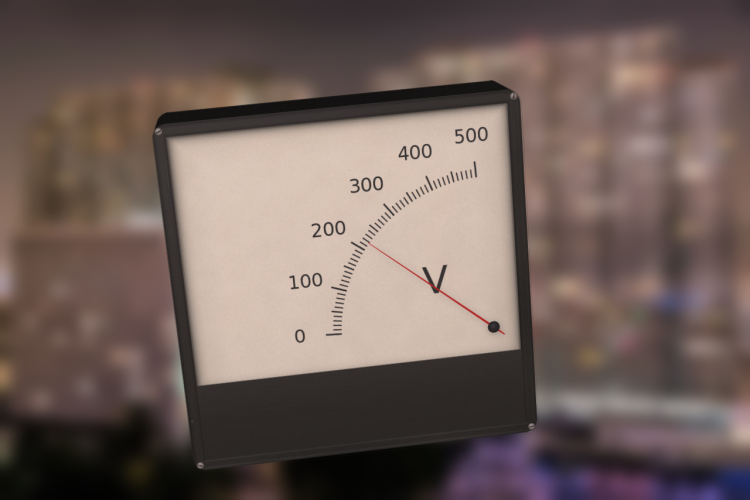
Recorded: 220 V
